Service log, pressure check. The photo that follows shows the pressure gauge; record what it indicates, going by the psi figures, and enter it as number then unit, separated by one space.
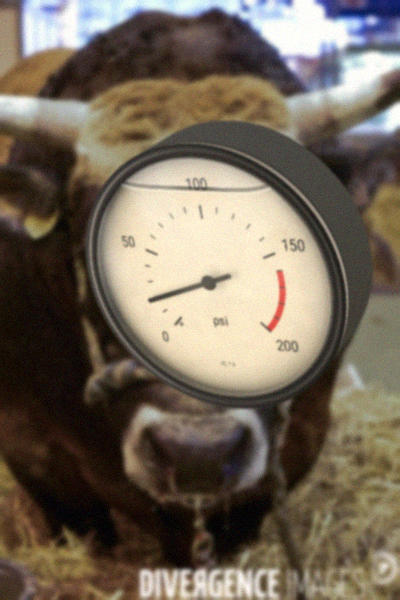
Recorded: 20 psi
